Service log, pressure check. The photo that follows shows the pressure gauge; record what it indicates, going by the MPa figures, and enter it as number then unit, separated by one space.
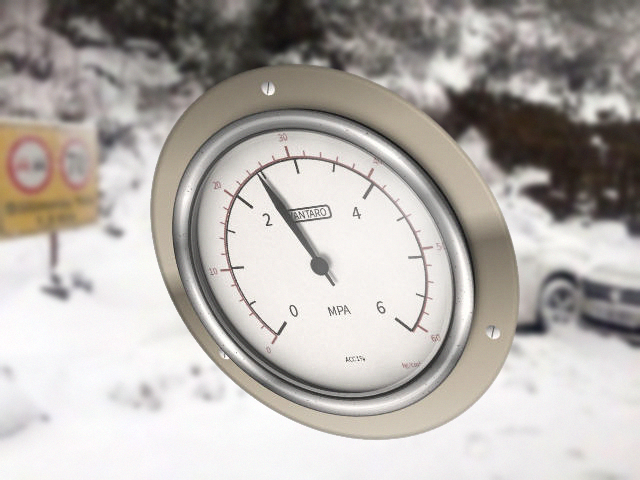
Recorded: 2.5 MPa
